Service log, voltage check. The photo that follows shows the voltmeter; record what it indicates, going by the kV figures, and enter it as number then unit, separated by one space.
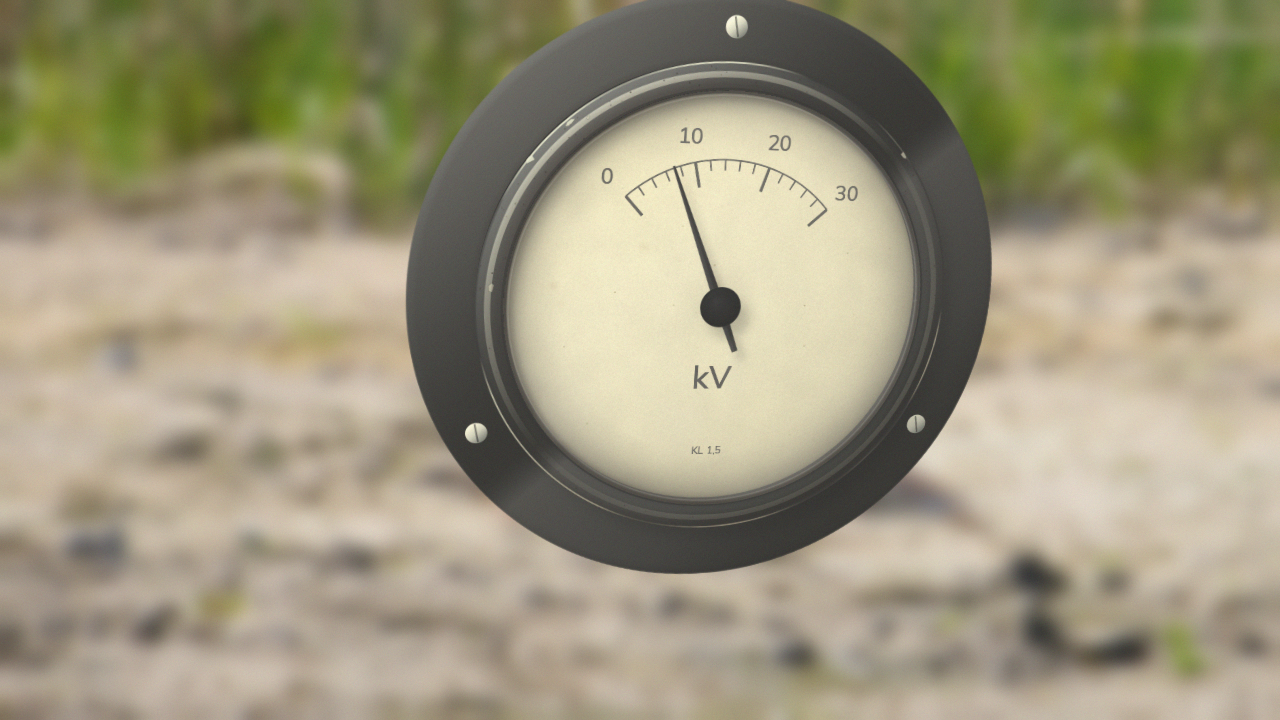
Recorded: 7 kV
